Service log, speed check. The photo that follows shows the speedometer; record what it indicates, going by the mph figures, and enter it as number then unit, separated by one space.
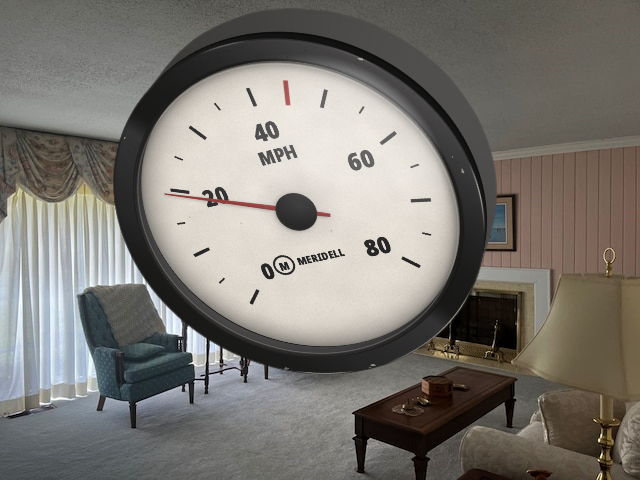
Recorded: 20 mph
